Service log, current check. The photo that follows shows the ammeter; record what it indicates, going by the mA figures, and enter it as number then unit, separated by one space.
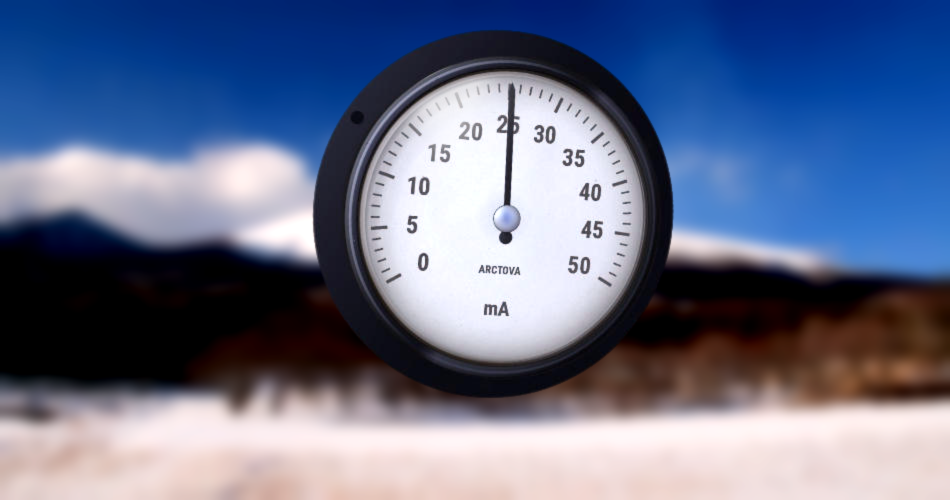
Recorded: 25 mA
